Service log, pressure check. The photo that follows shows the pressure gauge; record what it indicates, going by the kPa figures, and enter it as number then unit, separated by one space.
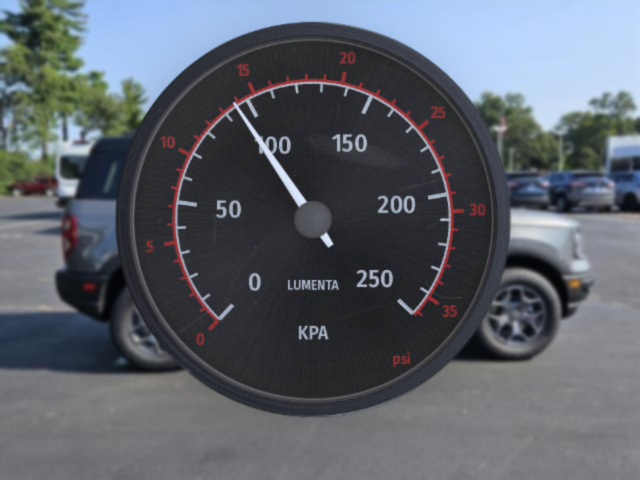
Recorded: 95 kPa
